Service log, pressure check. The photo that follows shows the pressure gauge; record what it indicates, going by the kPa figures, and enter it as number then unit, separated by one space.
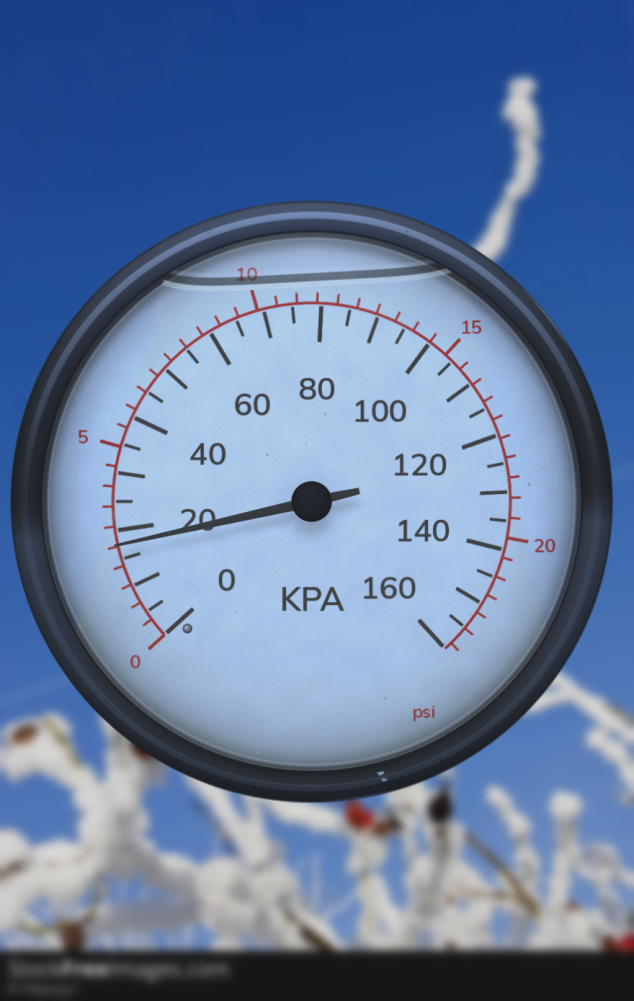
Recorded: 17.5 kPa
